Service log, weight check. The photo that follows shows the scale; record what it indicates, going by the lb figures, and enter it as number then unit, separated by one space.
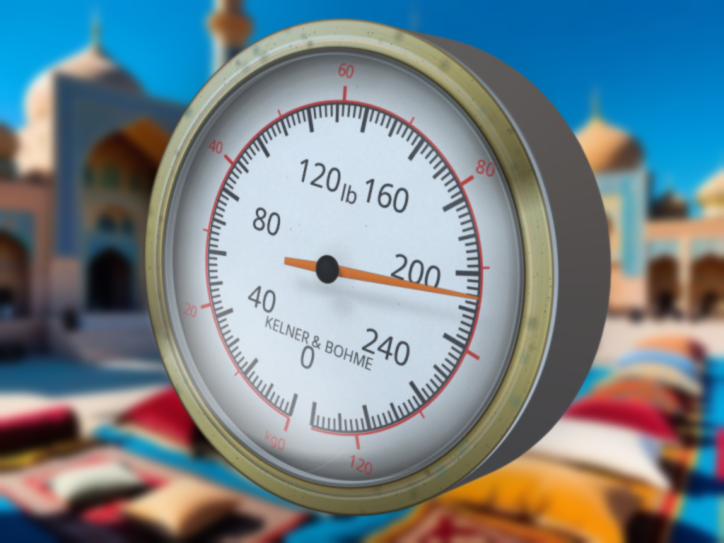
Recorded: 206 lb
